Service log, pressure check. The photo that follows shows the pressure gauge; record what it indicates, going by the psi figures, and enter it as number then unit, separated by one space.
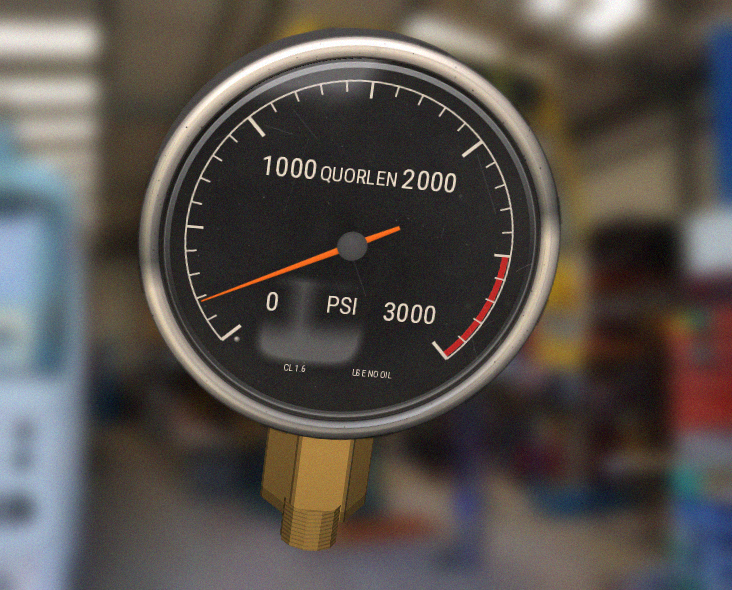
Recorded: 200 psi
